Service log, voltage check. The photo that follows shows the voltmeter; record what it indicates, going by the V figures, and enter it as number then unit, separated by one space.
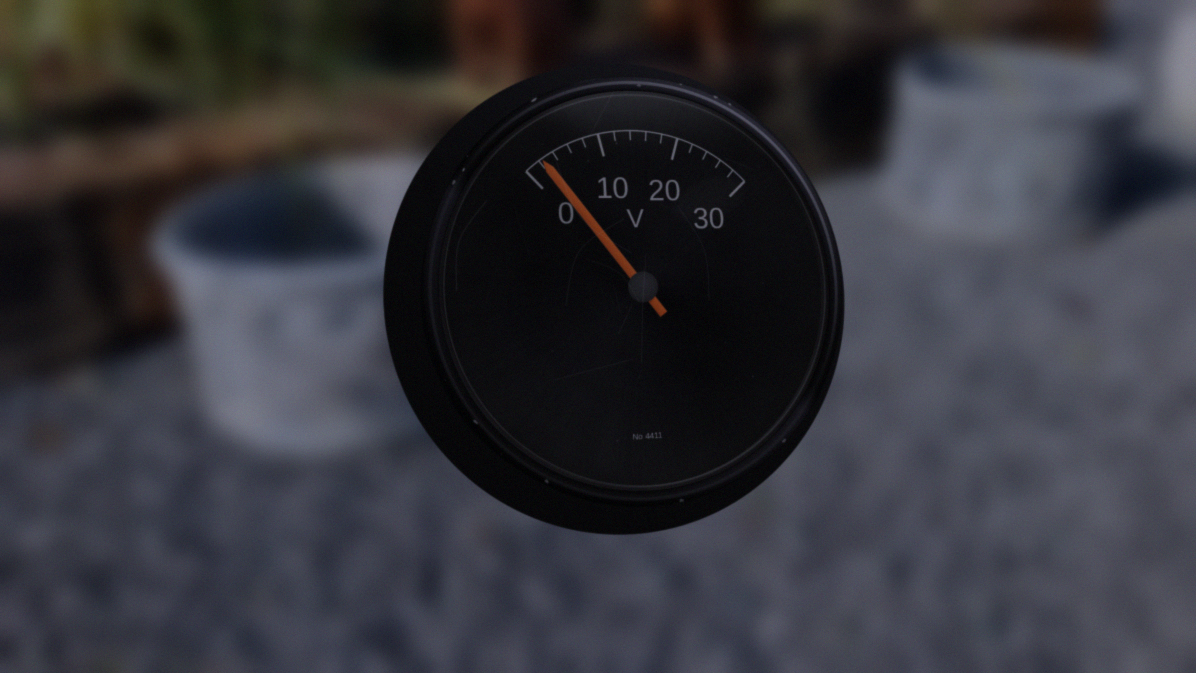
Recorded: 2 V
